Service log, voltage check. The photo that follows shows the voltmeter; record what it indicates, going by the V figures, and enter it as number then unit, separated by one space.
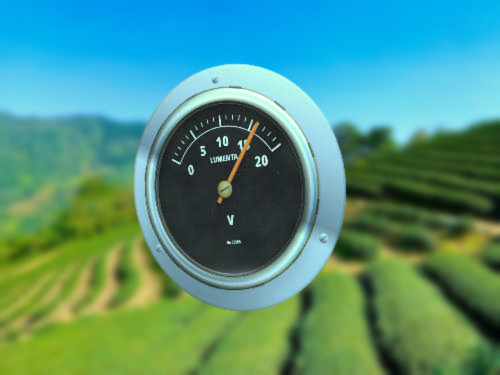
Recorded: 16 V
